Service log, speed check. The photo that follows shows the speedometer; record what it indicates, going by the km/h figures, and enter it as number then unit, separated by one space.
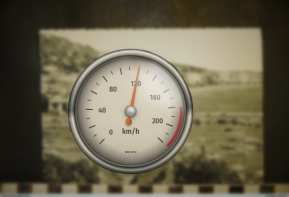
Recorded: 120 km/h
